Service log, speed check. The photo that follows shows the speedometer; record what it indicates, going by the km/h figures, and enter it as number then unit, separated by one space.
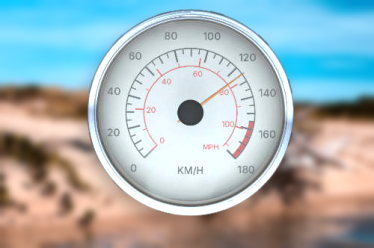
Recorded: 125 km/h
